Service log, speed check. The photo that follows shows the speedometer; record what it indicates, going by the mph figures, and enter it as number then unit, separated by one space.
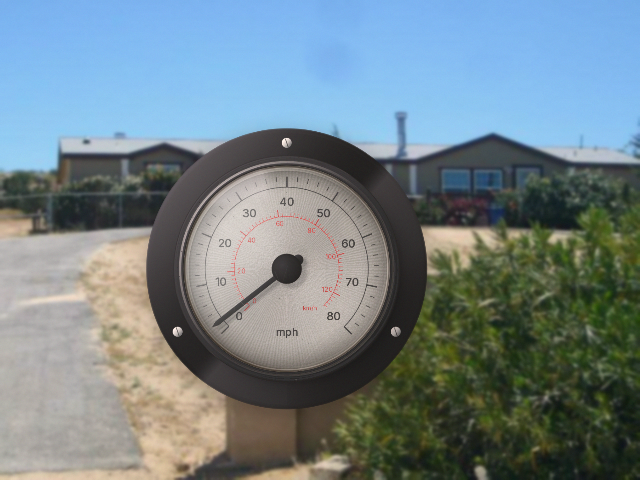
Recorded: 2 mph
